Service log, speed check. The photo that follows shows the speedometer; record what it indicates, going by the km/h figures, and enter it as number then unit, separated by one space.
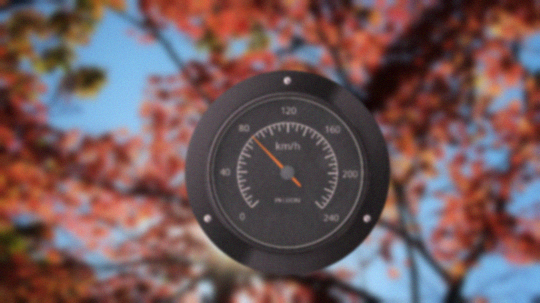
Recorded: 80 km/h
